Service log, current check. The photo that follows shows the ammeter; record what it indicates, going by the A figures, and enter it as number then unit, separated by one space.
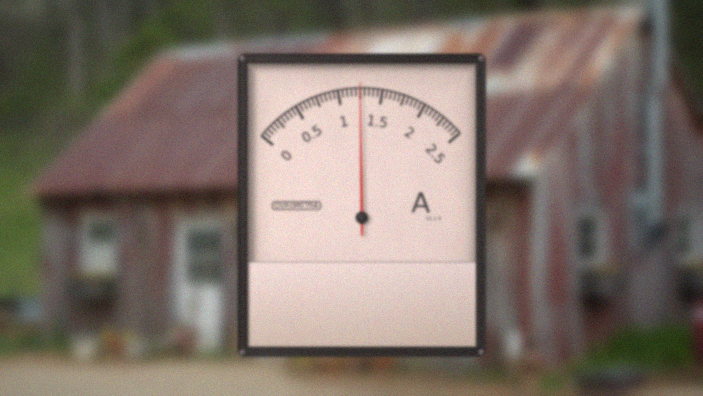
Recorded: 1.25 A
